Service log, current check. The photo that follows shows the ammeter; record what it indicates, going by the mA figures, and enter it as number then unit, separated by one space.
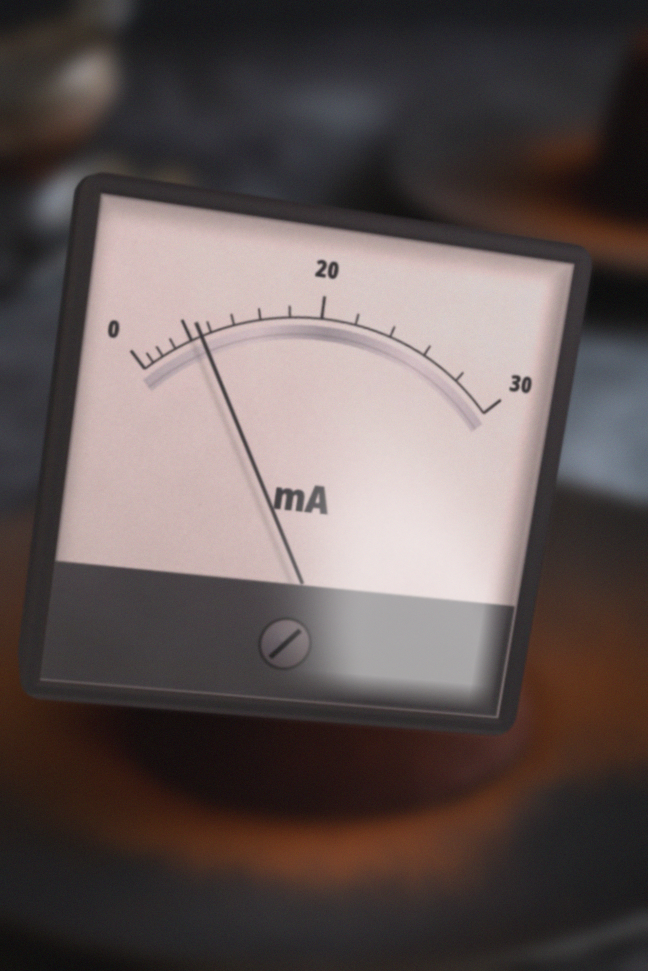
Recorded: 11 mA
